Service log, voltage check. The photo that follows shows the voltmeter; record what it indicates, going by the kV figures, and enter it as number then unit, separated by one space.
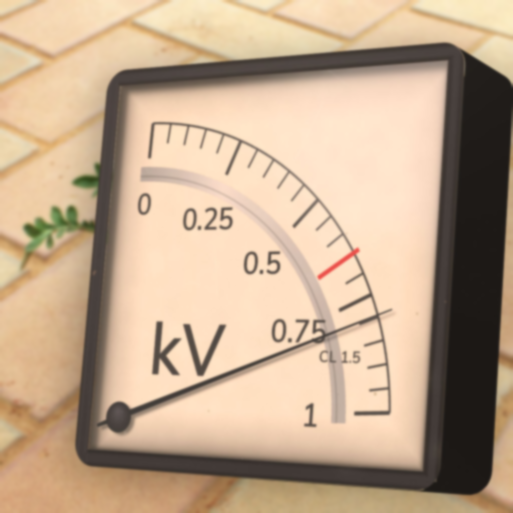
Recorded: 0.8 kV
